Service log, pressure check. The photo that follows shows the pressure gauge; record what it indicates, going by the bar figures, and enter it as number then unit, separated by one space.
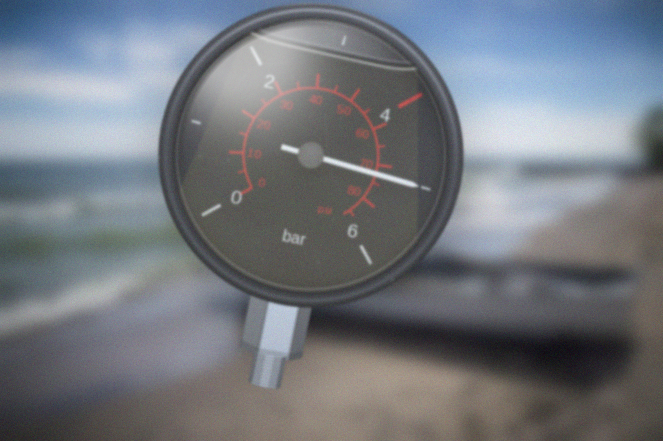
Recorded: 5 bar
